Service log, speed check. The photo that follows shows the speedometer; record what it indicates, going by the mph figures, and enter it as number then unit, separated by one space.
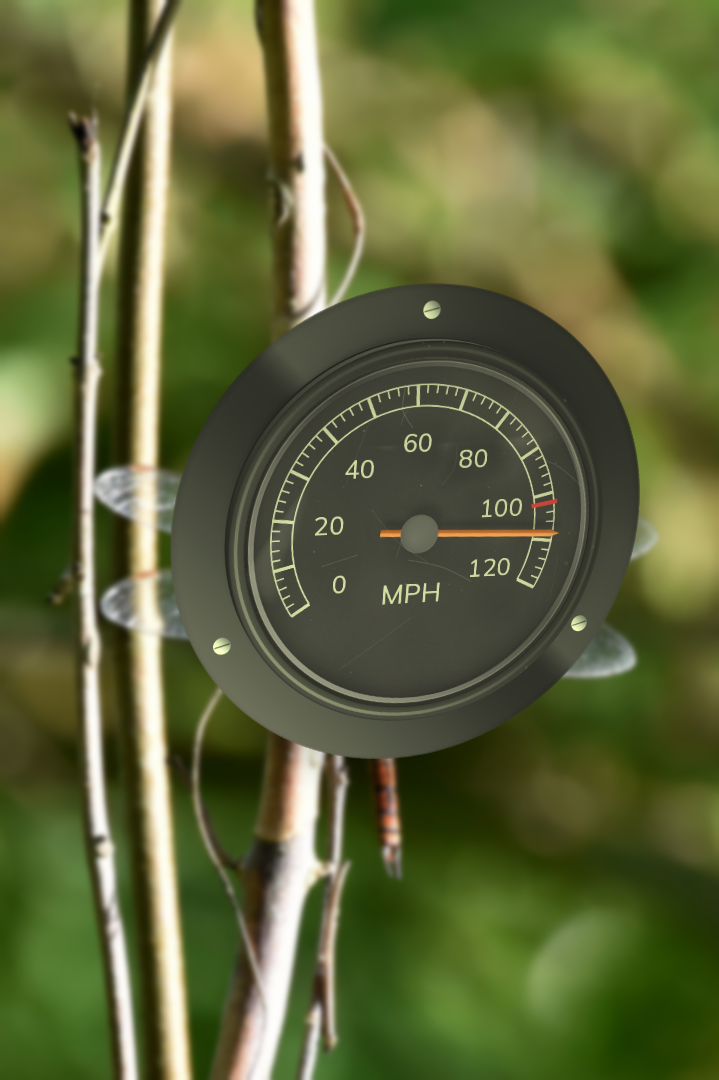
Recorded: 108 mph
